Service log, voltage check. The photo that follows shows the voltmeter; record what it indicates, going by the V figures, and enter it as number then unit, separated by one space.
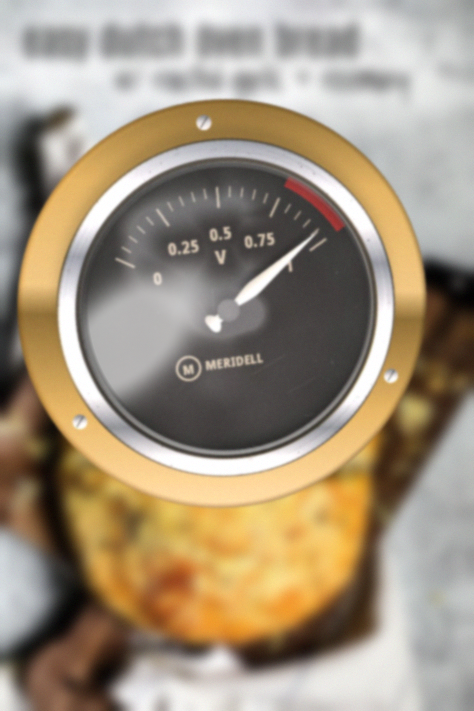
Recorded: 0.95 V
